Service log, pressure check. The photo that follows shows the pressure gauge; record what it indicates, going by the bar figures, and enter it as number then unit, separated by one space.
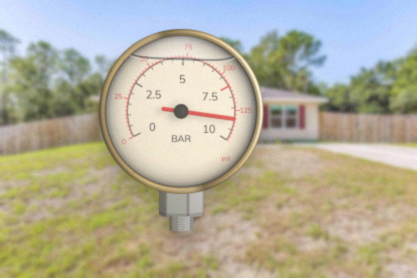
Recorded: 9 bar
